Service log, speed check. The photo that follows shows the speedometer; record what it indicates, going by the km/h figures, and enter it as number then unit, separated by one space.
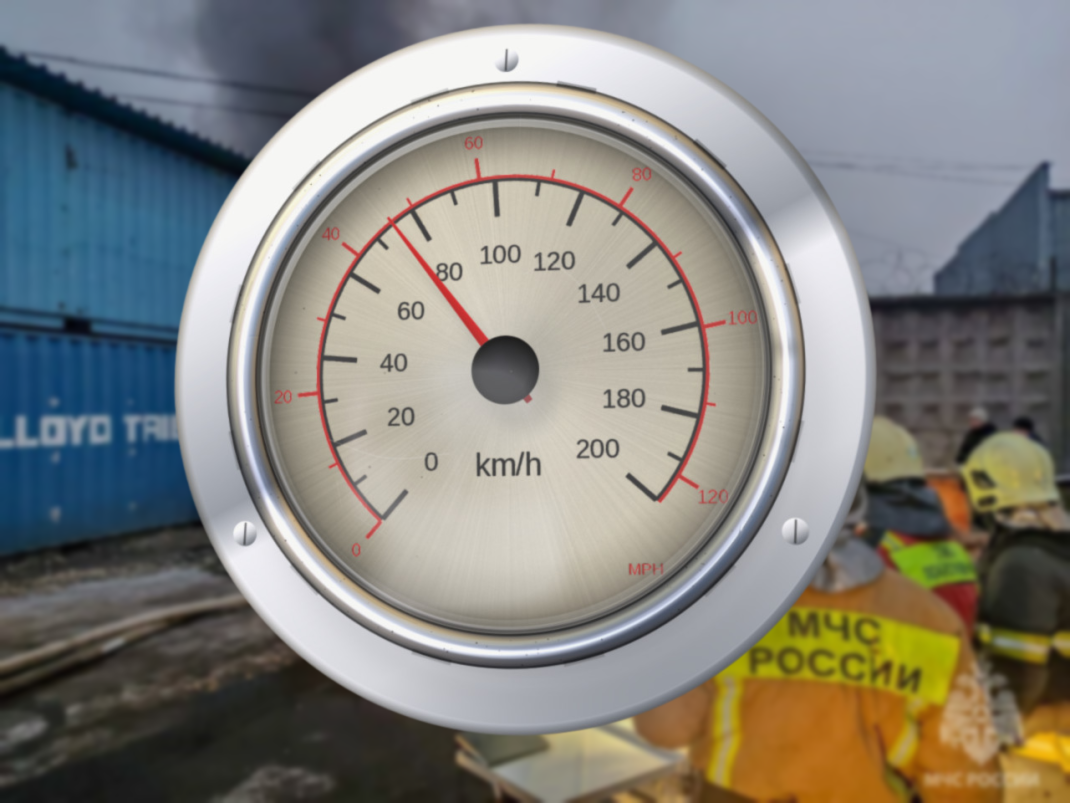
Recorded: 75 km/h
